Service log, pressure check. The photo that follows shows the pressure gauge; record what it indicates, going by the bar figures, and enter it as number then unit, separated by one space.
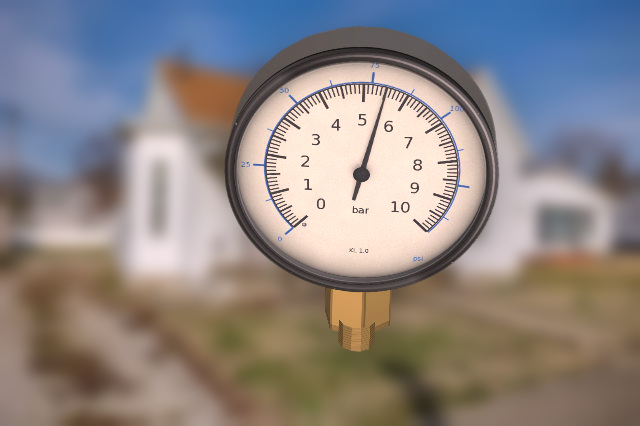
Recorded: 5.5 bar
